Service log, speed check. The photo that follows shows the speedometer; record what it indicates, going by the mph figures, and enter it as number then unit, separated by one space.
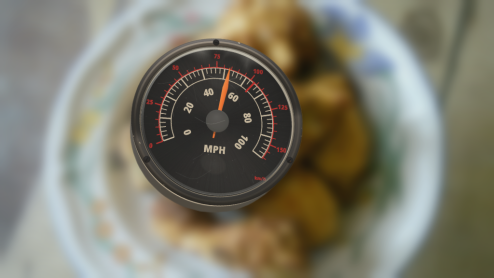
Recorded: 52 mph
